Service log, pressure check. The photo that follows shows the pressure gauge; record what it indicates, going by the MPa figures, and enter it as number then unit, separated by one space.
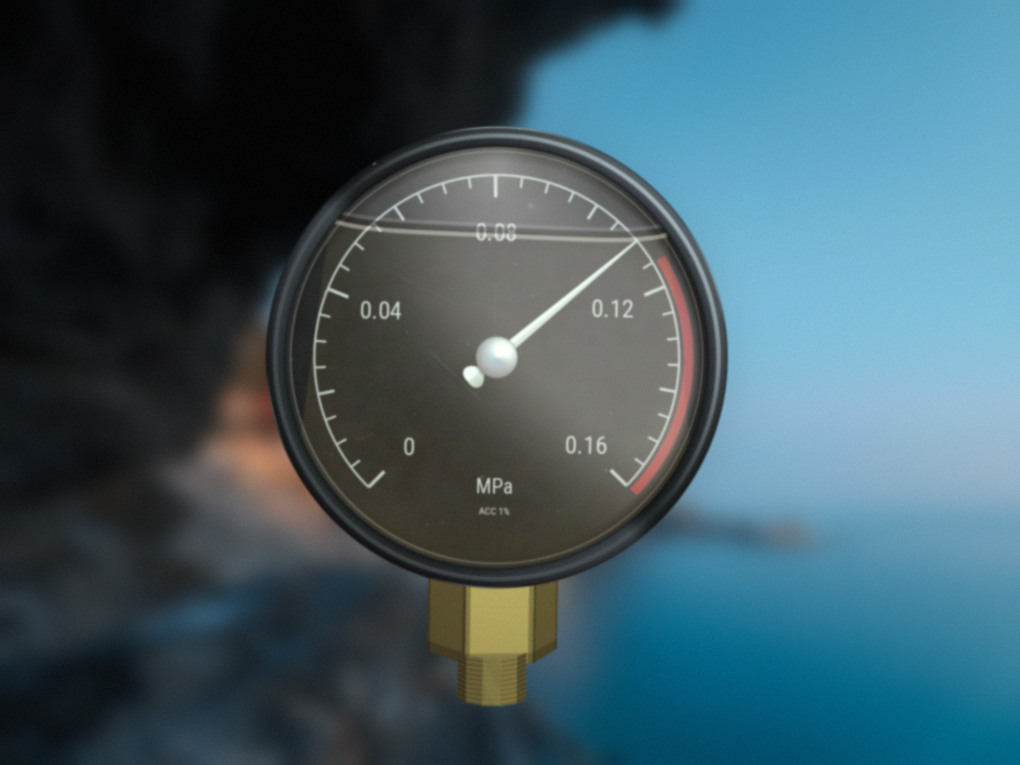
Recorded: 0.11 MPa
